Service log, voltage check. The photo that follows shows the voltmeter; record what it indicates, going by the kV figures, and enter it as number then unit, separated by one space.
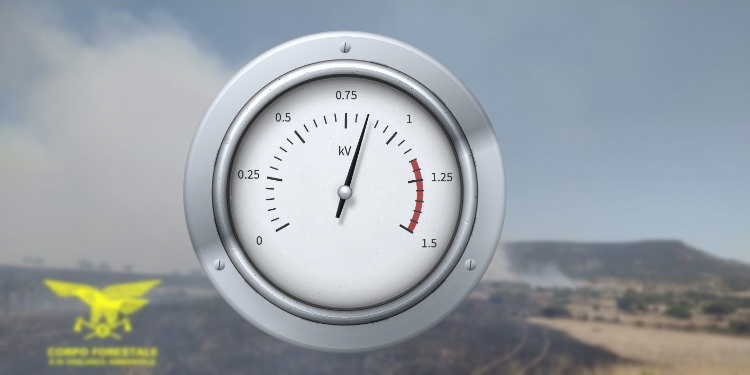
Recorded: 0.85 kV
